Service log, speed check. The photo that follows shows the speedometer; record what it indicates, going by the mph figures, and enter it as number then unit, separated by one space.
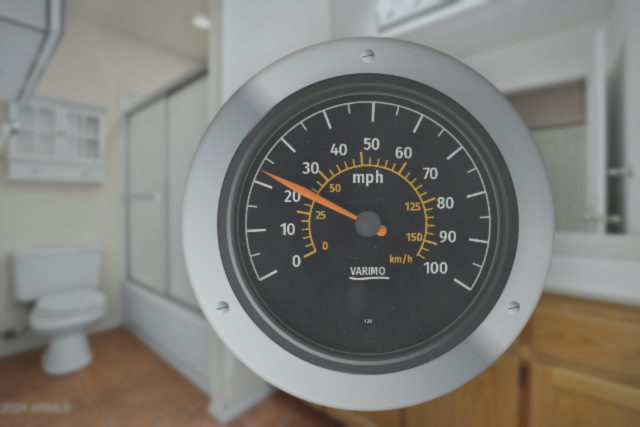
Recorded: 22.5 mph
